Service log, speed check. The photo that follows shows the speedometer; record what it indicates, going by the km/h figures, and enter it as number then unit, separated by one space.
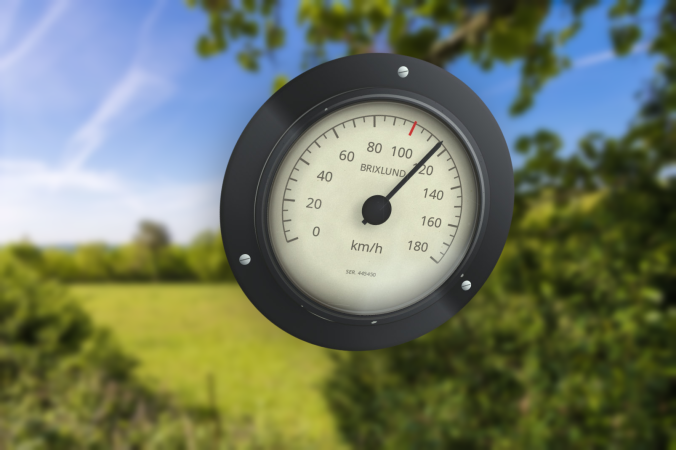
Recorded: 115 km/h
